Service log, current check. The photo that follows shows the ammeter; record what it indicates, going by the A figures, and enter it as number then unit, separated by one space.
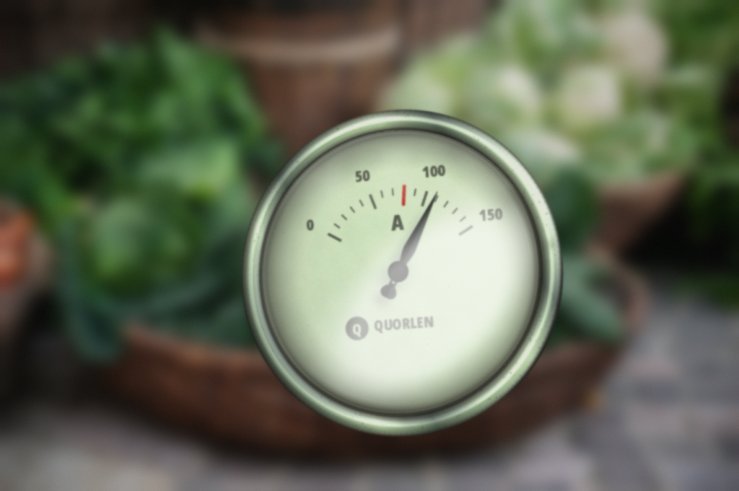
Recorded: 110 A
